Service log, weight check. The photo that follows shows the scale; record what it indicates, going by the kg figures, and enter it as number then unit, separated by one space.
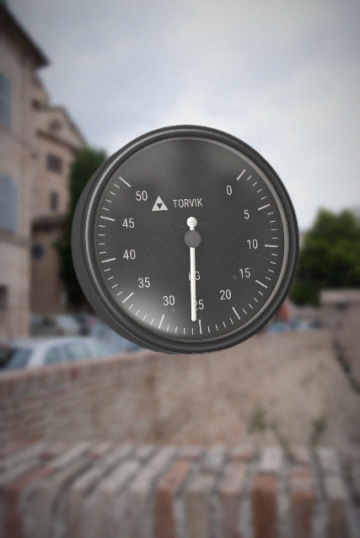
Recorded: 26 kg
